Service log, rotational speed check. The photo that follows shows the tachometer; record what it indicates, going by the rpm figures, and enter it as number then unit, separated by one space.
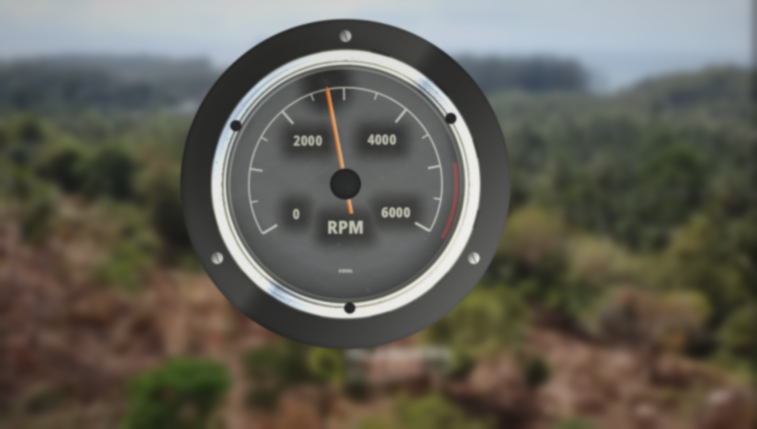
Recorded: 2750 rpm
